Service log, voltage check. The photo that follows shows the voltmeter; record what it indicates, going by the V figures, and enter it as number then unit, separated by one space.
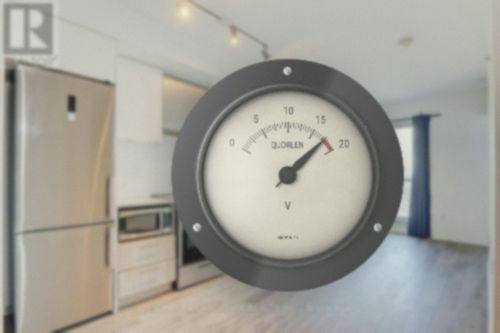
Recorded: 17.5 V
